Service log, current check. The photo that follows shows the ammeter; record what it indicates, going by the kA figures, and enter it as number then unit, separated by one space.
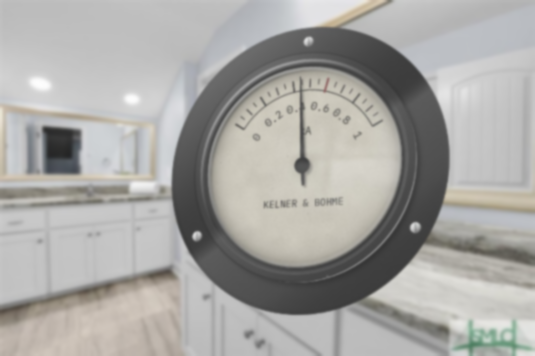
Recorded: 0.45 kA
